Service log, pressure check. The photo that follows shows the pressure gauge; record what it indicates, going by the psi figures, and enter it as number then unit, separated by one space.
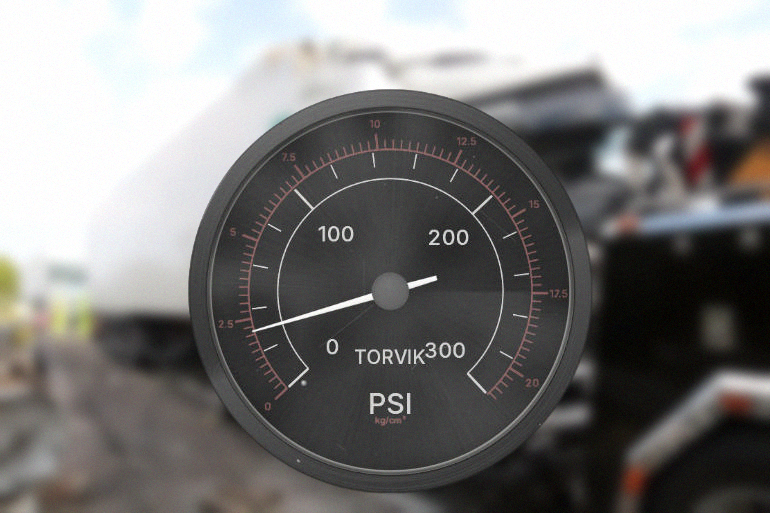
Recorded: 30 psi
